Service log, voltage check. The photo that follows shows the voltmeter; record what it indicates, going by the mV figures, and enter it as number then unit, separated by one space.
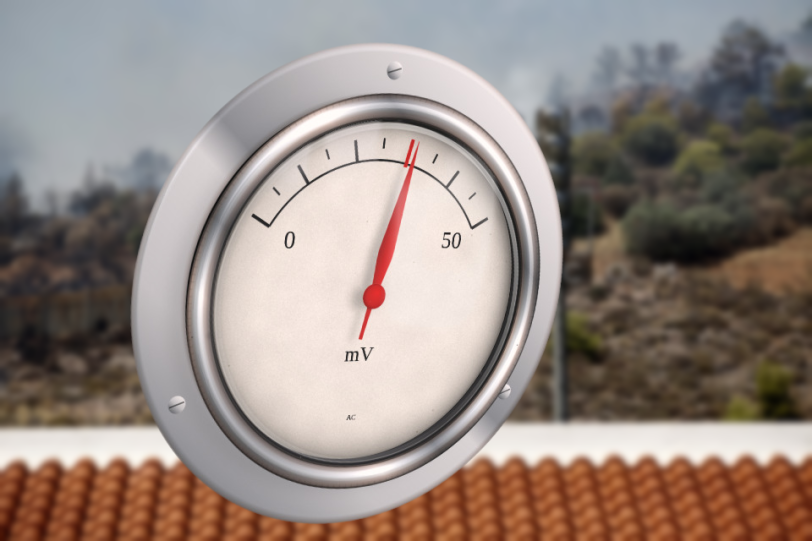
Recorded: 30 mV
